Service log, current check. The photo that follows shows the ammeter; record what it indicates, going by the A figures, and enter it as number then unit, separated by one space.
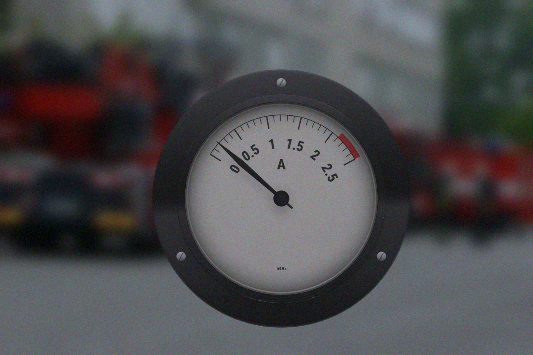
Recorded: 0.2 A
